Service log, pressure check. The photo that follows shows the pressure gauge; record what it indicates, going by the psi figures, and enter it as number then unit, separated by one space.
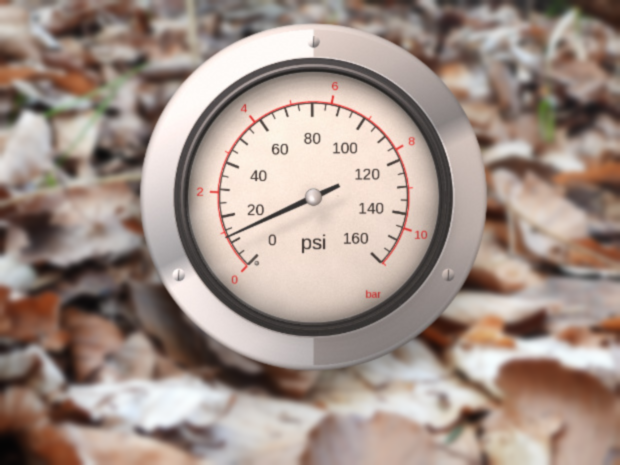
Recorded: 12.5 psi
